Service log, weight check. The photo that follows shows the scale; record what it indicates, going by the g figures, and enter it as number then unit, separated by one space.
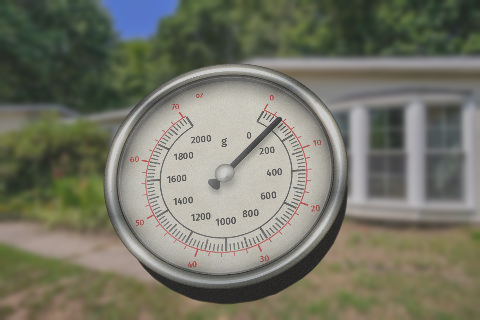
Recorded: 100 g
